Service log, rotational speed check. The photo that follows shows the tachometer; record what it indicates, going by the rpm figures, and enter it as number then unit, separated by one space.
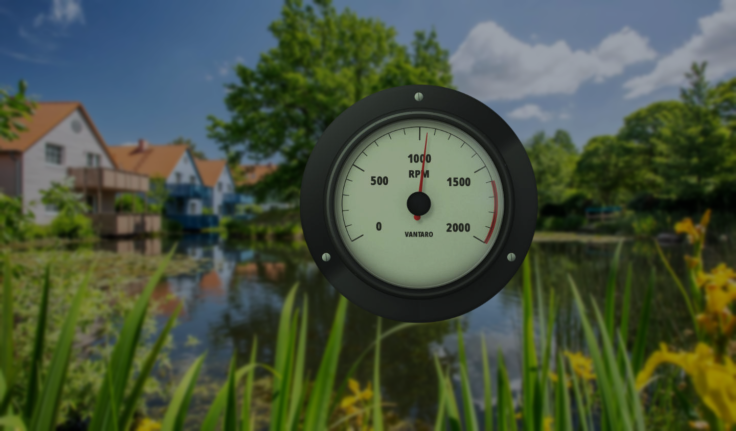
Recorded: 1050 rpm
